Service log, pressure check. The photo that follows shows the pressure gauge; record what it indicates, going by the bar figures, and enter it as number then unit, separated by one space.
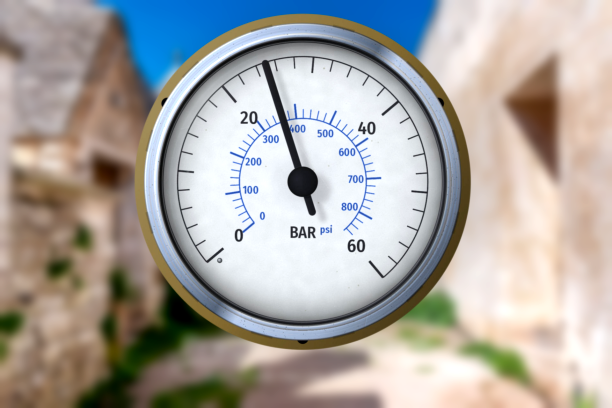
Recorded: 25 bar
